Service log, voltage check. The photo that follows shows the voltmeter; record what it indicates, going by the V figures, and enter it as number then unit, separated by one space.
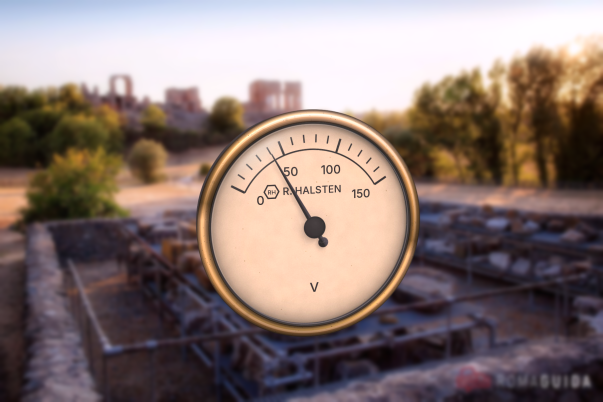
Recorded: 40 V
